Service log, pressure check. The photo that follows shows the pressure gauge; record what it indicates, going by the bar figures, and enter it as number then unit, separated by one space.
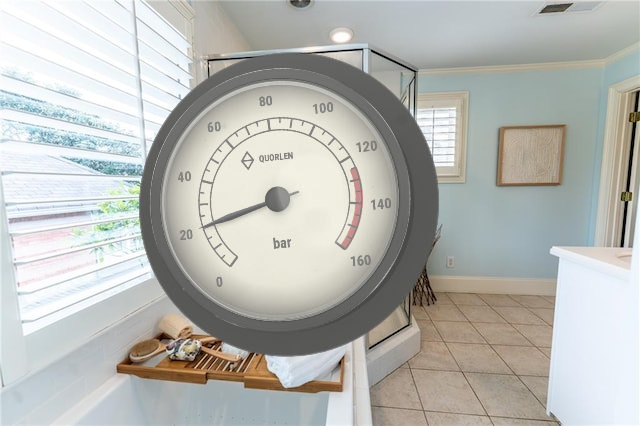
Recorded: 20 bar
